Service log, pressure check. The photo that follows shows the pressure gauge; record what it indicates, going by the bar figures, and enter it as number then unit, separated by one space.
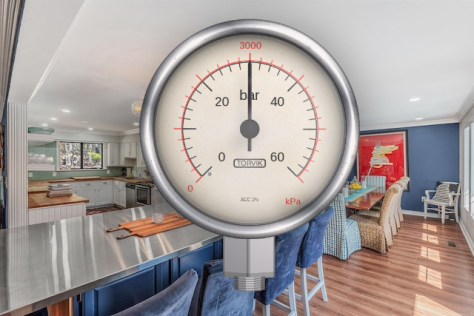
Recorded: 30 bar
